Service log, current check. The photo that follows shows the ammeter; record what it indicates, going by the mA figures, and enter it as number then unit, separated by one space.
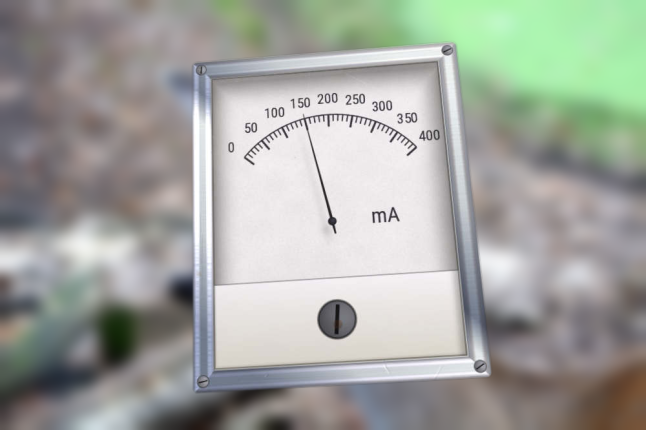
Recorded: 150 mA
